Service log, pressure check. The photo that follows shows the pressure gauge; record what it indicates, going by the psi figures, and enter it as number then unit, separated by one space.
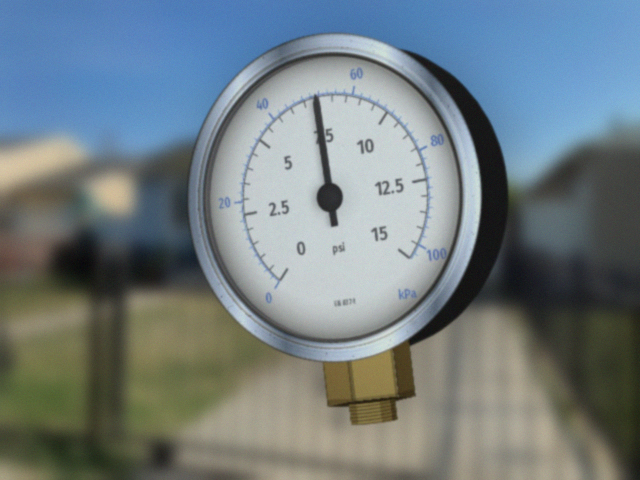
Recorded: 7.5 psi
